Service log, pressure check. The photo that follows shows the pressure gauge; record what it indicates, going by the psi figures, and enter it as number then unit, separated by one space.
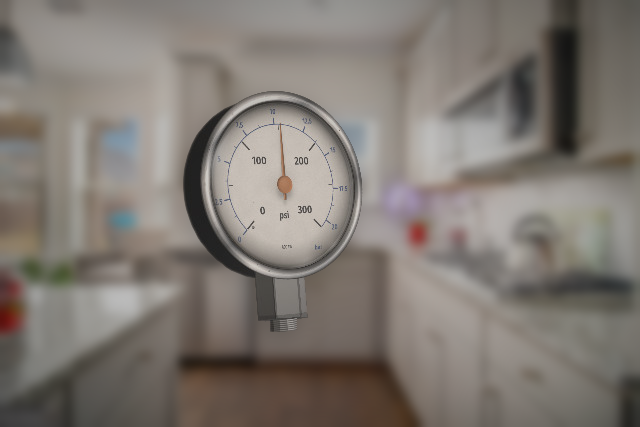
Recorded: 150 psi
